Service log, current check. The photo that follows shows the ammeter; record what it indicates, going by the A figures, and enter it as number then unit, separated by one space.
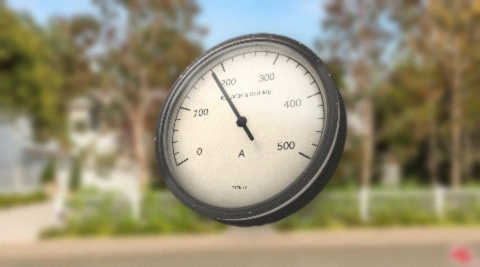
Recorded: 180 A
